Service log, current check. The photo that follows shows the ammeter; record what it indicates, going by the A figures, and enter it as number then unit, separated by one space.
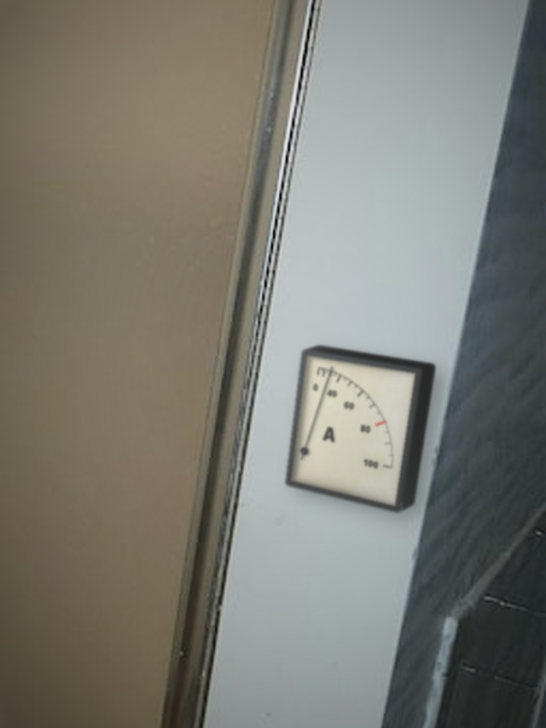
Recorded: 30 A
